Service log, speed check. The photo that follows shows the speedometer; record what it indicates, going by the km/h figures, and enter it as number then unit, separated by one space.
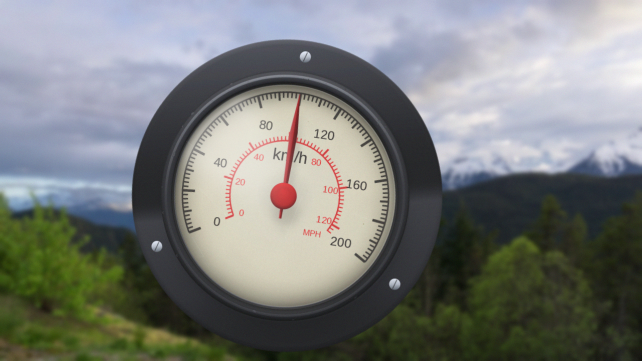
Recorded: 100 km/h
